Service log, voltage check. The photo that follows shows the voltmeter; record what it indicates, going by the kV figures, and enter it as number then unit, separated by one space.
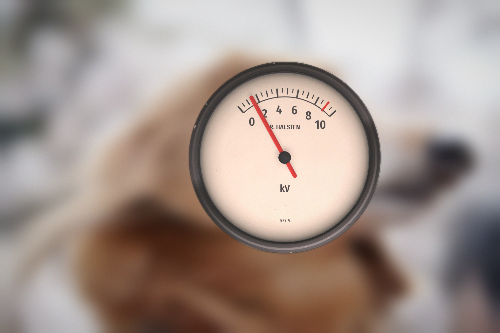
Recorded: 1.5 kV
